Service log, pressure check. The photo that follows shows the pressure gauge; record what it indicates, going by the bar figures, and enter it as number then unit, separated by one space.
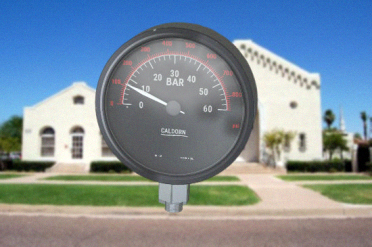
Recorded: 8 bar
